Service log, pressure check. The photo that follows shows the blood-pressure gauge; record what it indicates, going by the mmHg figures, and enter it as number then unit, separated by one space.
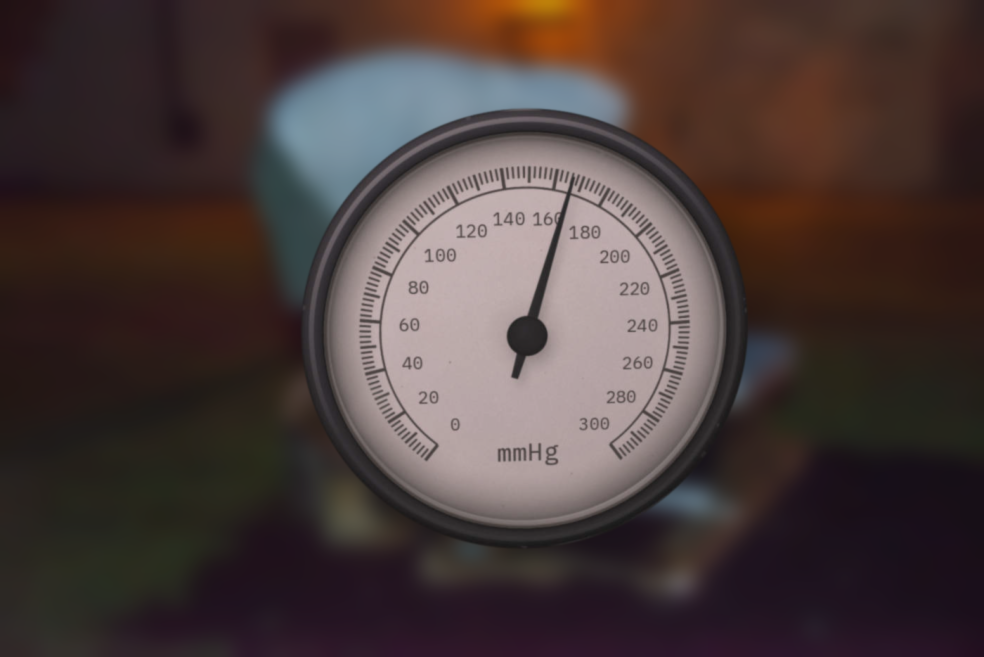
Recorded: 166 mmHg
